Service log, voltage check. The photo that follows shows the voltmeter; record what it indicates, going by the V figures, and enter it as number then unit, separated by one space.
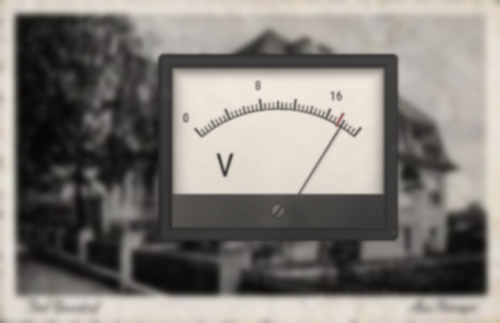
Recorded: 18 V
